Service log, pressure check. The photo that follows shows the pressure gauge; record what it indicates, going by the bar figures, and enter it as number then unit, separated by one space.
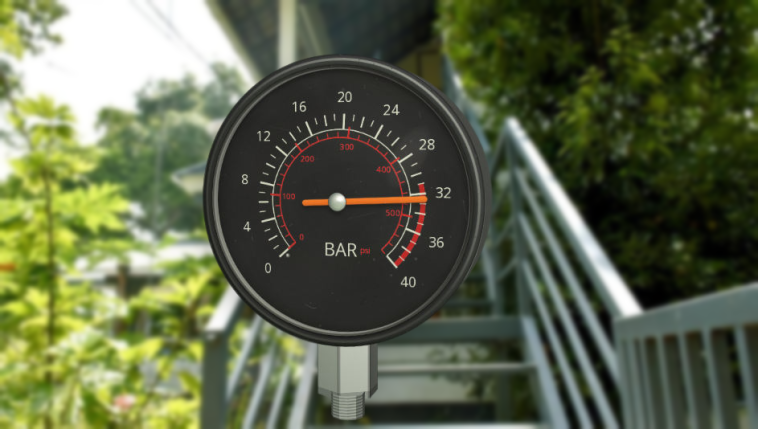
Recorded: 32.5 bar
